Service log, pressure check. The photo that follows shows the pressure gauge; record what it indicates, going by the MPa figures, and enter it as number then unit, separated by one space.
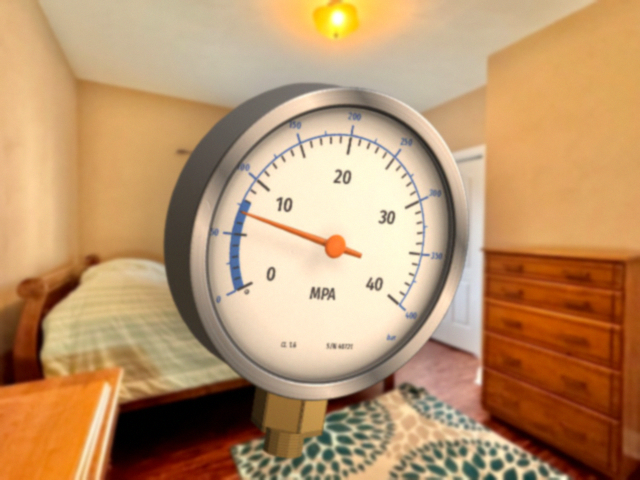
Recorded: 7 MPa
